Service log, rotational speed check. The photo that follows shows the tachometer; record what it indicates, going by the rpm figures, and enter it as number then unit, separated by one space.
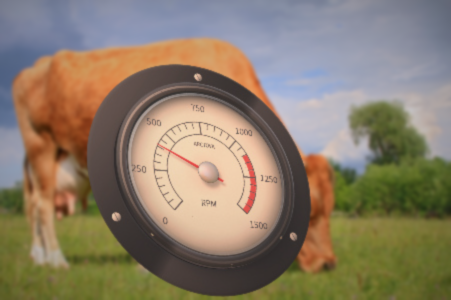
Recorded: 400 rpm
